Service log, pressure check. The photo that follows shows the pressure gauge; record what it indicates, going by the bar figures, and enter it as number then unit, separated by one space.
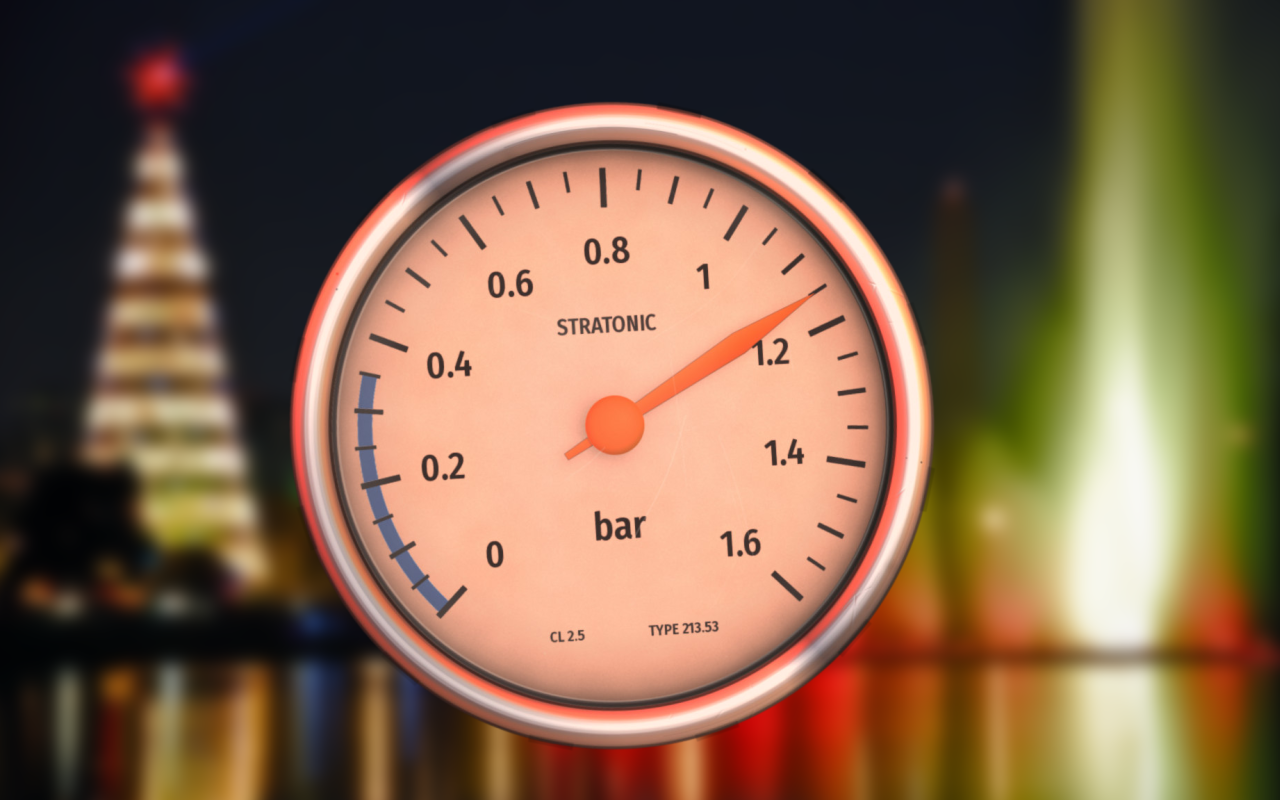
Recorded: 1.15 bar
